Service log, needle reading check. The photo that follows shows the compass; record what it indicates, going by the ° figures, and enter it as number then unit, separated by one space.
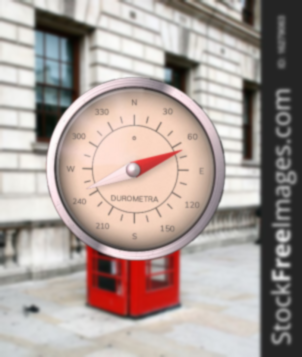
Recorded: 67.5 °
